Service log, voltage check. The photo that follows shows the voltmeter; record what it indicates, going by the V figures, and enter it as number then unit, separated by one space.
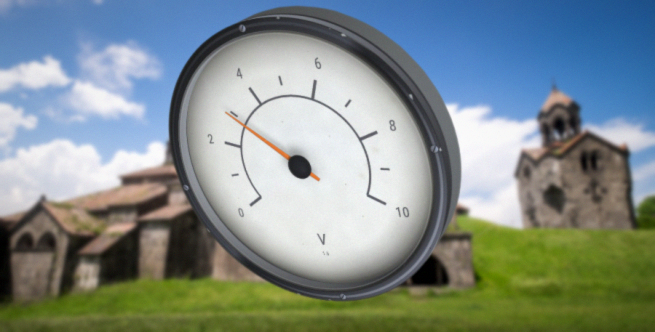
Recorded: 3 V
